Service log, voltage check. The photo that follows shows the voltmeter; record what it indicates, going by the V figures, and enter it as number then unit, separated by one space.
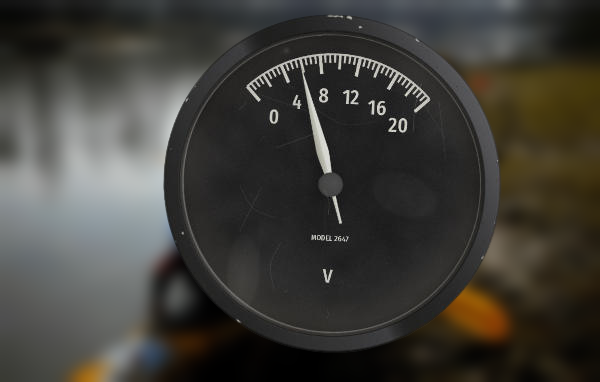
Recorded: 6 V
